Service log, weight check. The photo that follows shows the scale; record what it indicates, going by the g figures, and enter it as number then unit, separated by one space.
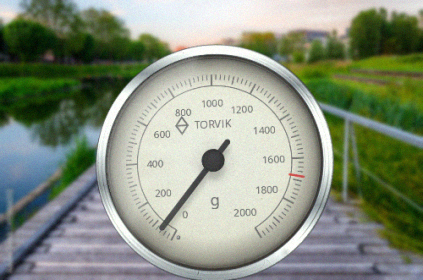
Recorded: 60 g
